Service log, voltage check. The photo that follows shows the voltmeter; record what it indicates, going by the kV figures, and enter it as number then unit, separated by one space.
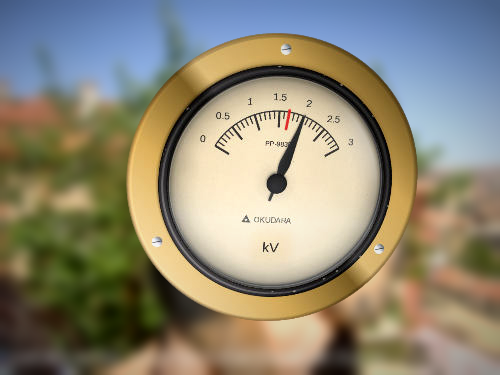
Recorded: 2 kV
